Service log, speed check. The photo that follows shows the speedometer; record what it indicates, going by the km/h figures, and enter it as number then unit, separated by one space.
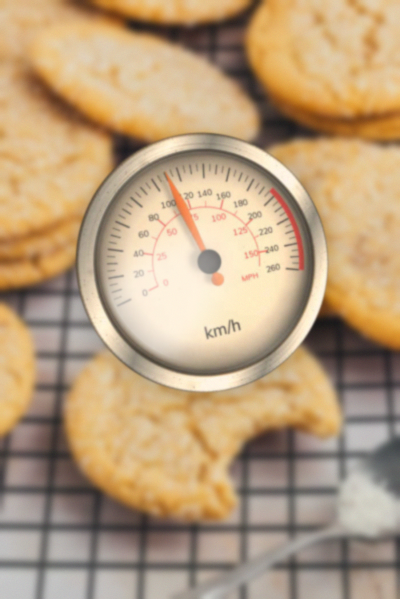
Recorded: 110 km/h
